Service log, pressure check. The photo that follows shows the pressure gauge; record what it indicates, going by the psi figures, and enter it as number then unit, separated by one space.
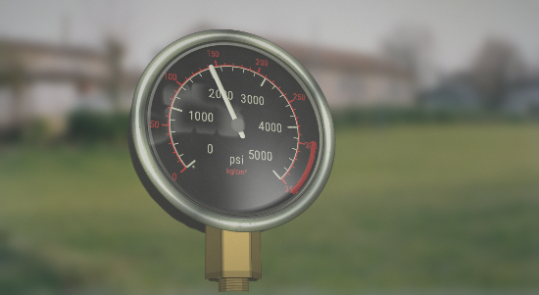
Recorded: 2000 psi
